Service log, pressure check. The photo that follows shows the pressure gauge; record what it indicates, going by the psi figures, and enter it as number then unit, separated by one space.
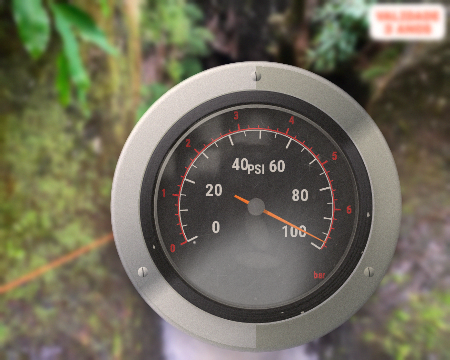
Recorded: 97.5 psi
